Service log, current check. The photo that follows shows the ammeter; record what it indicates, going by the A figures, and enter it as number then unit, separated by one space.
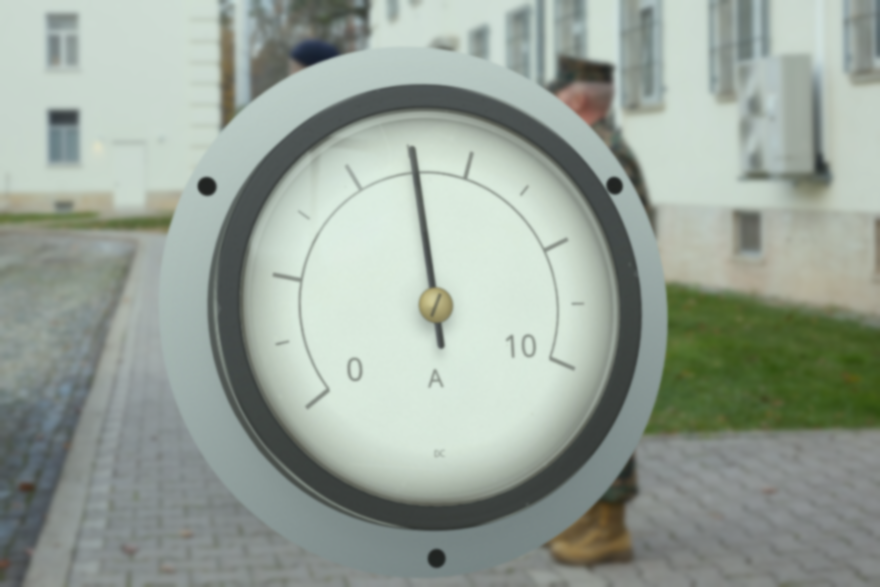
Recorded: 5 A
